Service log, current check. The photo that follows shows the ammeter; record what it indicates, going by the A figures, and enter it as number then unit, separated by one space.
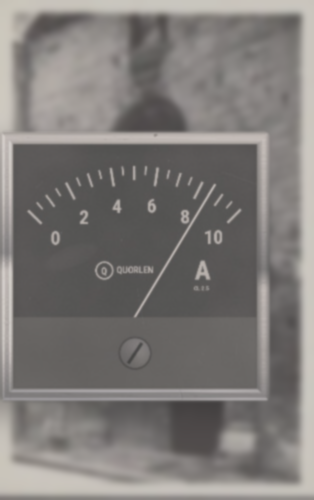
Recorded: 8.5 A
